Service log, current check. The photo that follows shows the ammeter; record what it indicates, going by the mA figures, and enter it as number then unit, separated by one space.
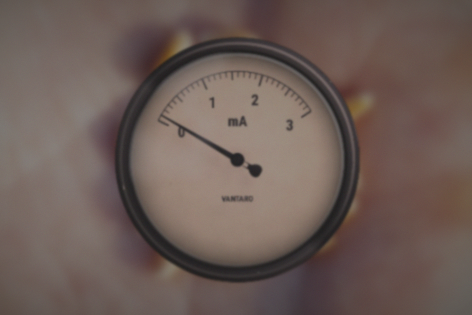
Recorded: 0.1 mA
